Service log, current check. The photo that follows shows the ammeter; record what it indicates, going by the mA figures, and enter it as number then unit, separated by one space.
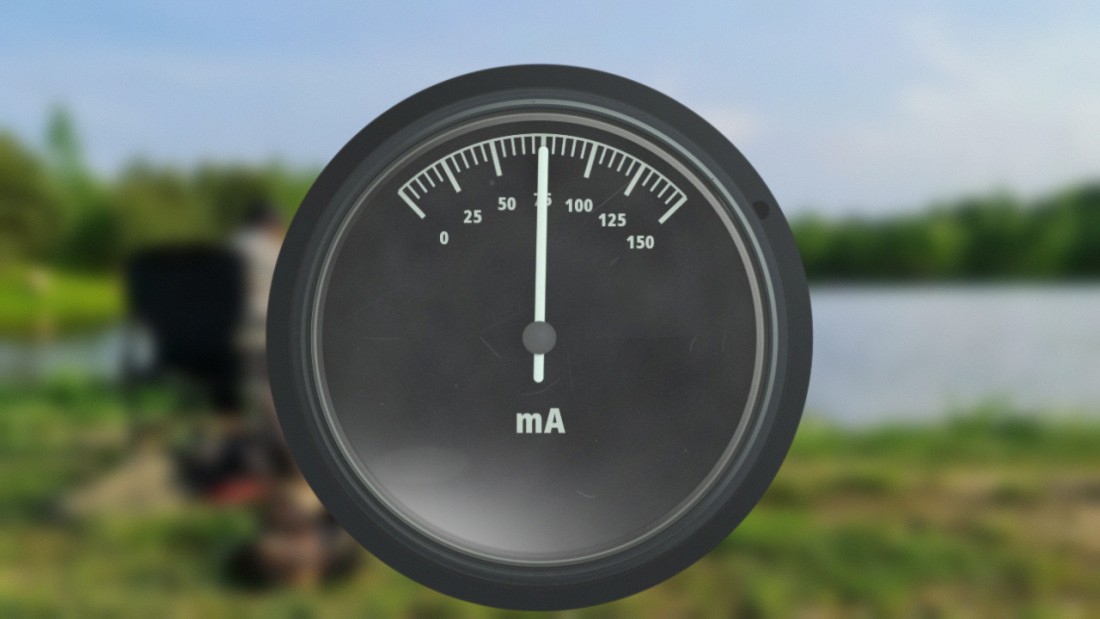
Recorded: 75 mA
